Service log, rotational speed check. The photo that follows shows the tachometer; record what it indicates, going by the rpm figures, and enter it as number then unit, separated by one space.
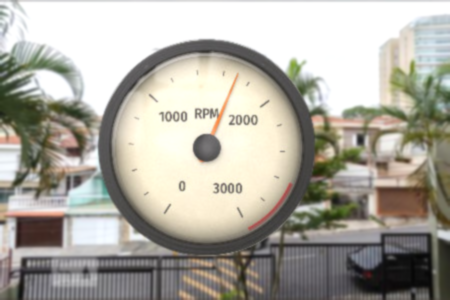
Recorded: 1700 rpm
